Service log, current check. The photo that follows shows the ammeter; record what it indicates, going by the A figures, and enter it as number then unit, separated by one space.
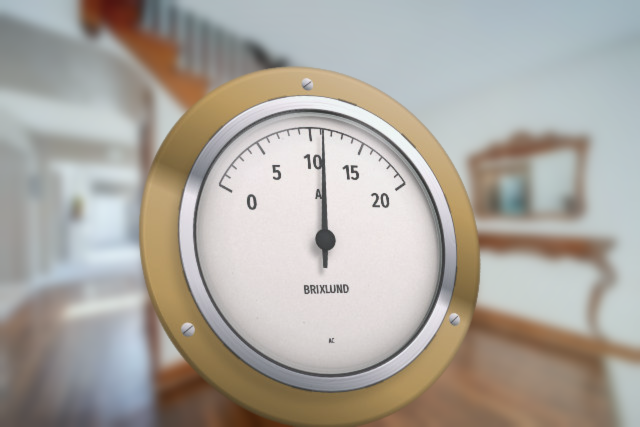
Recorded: 11 A
